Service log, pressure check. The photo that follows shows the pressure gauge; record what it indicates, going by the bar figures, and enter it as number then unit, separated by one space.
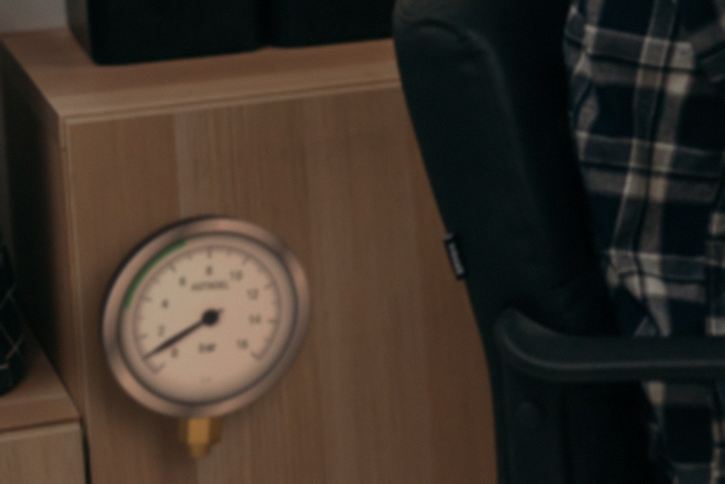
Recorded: 1 bar
